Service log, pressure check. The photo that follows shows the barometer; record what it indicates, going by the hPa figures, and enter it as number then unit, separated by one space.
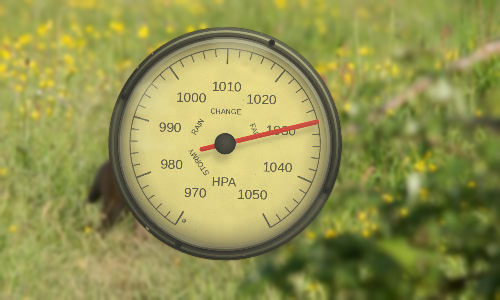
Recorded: 1030 hPa
